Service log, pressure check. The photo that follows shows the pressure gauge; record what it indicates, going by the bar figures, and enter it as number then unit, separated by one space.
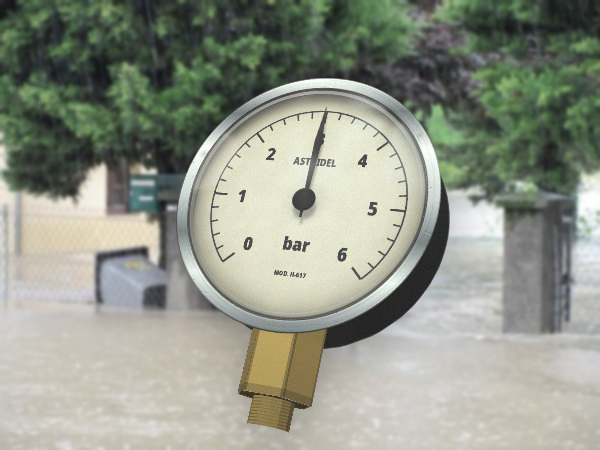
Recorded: 3 bar
